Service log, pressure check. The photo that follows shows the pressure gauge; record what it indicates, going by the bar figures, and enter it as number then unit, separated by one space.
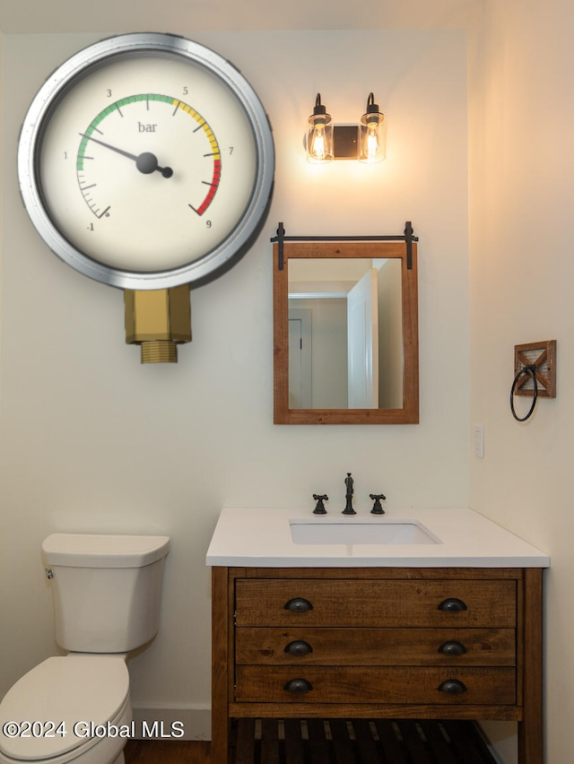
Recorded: 1.6 bar
